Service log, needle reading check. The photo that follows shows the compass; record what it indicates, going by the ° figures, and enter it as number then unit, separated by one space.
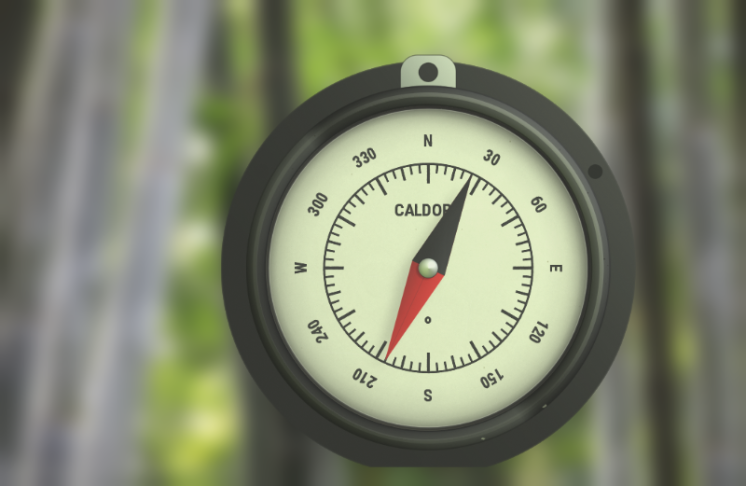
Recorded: 205 °
